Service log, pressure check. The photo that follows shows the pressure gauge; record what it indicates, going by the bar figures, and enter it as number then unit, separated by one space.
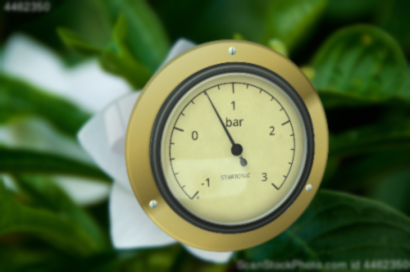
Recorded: 0.6 bar
